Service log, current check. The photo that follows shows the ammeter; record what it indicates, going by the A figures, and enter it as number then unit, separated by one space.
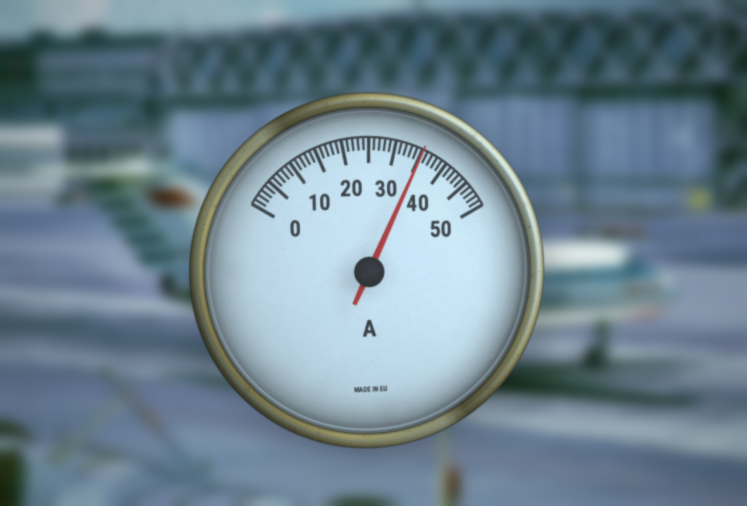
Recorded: 35 A
